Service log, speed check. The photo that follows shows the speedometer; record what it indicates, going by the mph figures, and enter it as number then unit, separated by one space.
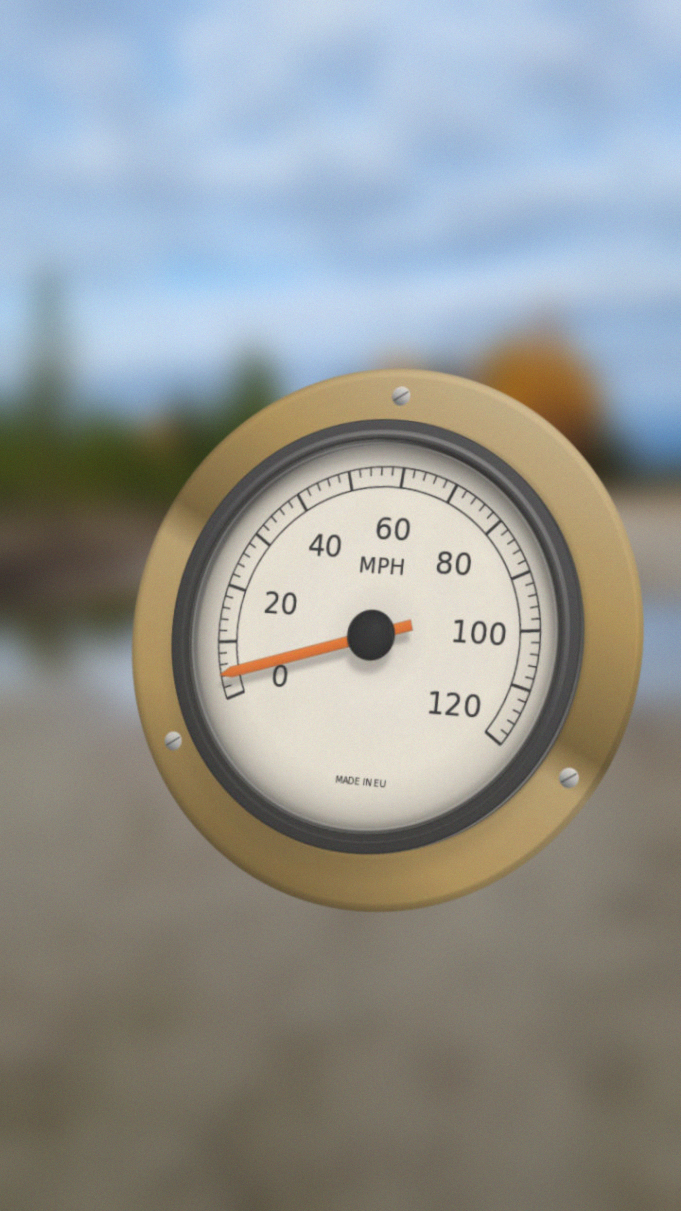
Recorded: 4 mph
